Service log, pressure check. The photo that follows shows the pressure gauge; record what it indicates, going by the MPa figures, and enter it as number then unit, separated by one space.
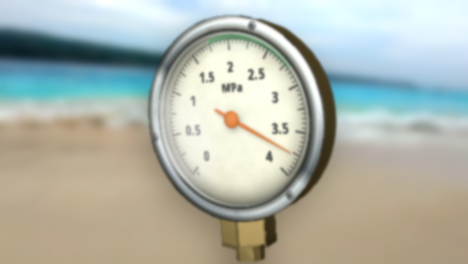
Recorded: 3.75 MPa
